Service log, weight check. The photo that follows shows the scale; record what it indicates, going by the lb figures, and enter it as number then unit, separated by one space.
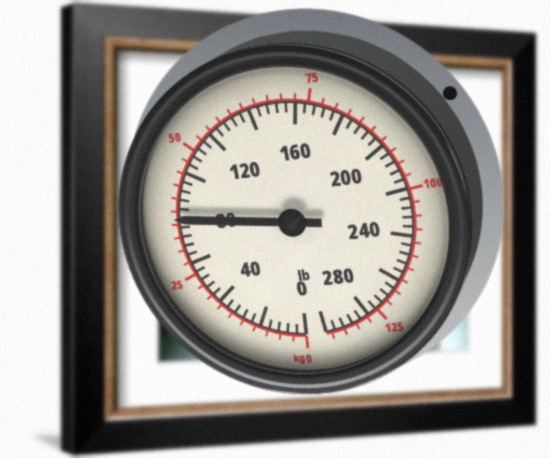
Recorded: 80 lb
